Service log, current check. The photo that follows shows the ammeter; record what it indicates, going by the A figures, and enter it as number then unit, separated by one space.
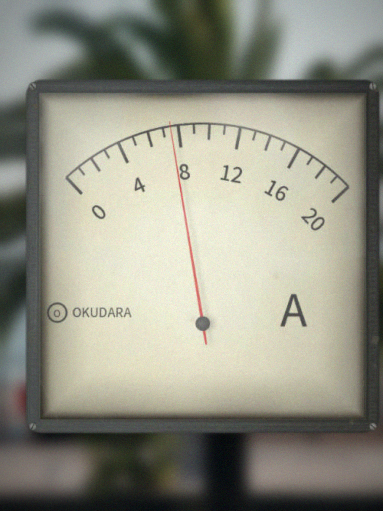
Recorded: 7.5 A
